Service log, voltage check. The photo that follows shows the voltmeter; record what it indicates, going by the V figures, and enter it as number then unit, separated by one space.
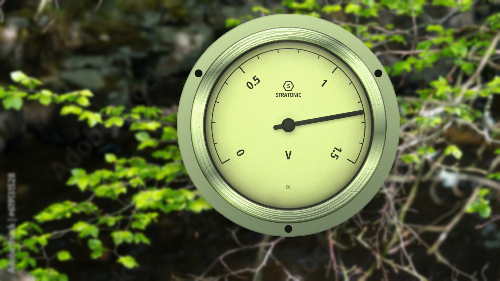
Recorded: 1.25 V
